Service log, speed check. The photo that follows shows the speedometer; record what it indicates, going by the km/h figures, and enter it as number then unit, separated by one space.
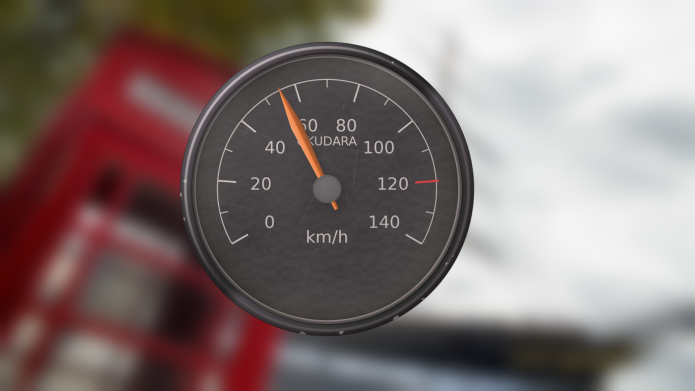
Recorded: 55 km/h
